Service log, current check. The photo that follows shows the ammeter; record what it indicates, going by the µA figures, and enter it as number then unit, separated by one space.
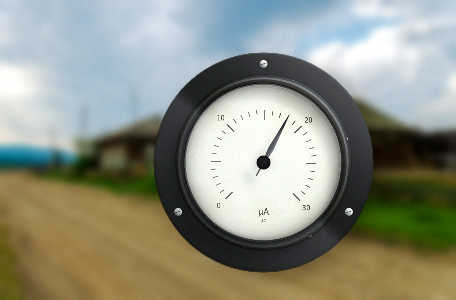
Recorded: 18 µA
